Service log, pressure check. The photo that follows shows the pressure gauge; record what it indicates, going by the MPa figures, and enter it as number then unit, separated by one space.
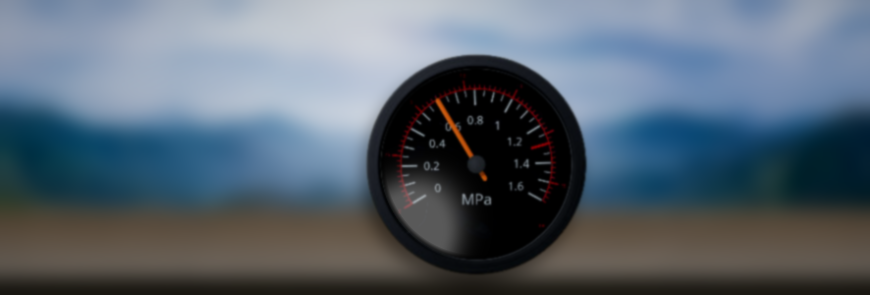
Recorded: 0.6 MPa
